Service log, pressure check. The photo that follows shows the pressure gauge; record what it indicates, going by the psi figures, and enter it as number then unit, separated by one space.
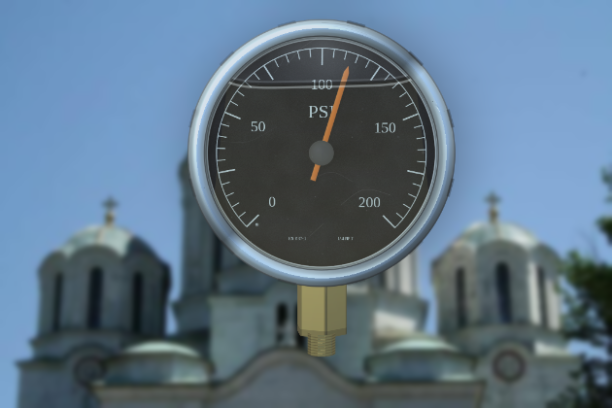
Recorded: 112.5 psi
